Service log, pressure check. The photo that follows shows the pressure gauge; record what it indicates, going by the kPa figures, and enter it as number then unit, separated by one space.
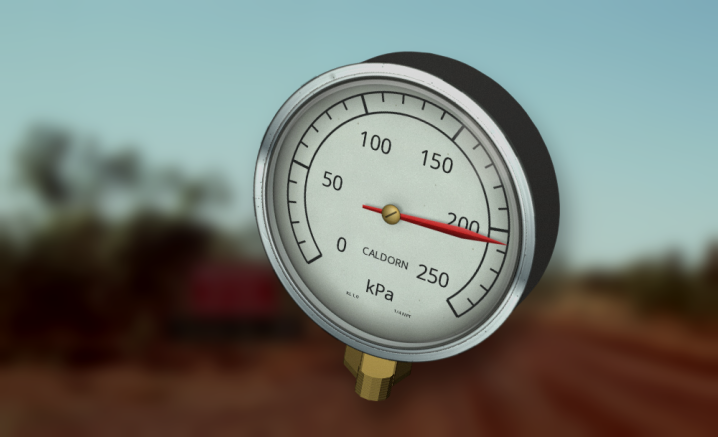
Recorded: 205 kPa
